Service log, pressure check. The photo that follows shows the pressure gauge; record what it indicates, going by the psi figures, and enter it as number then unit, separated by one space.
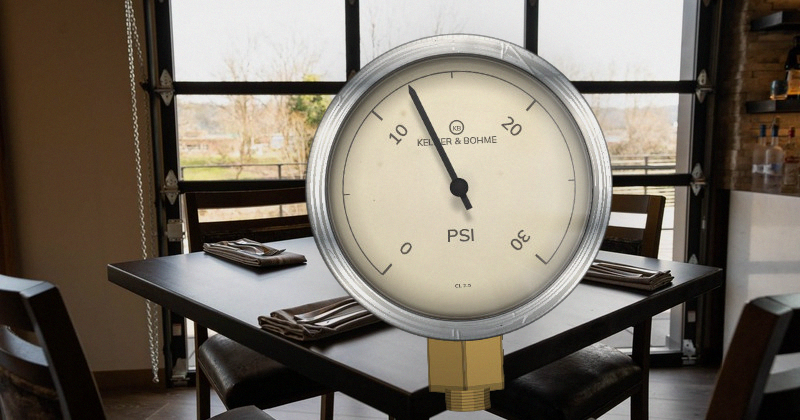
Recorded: 12.5 psi
